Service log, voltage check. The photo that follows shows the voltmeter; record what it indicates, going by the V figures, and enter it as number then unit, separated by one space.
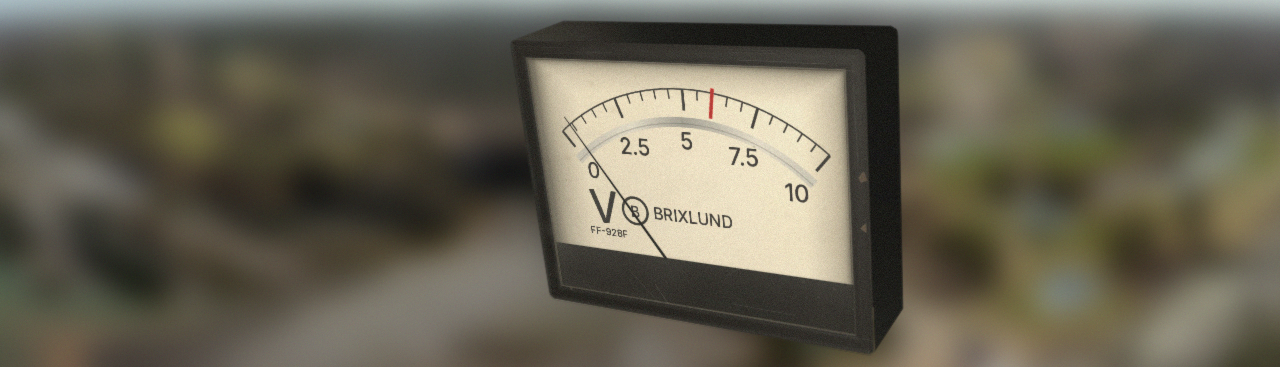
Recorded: 0.5 V
